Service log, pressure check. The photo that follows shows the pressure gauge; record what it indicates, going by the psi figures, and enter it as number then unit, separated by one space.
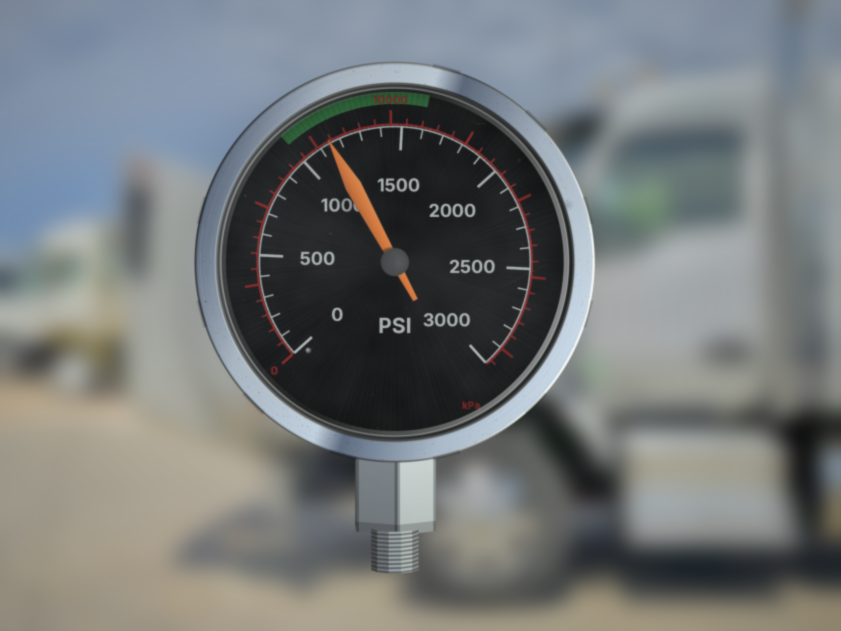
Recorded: 1150 psi
